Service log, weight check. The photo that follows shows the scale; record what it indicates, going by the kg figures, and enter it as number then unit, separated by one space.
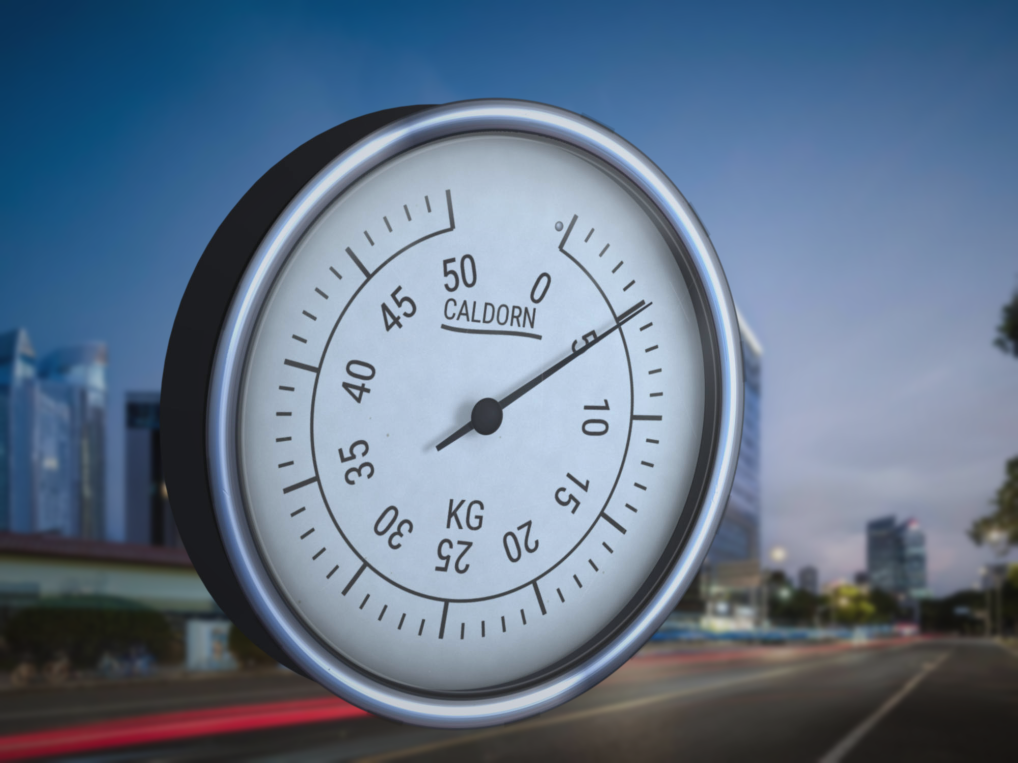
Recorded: 5 kg
